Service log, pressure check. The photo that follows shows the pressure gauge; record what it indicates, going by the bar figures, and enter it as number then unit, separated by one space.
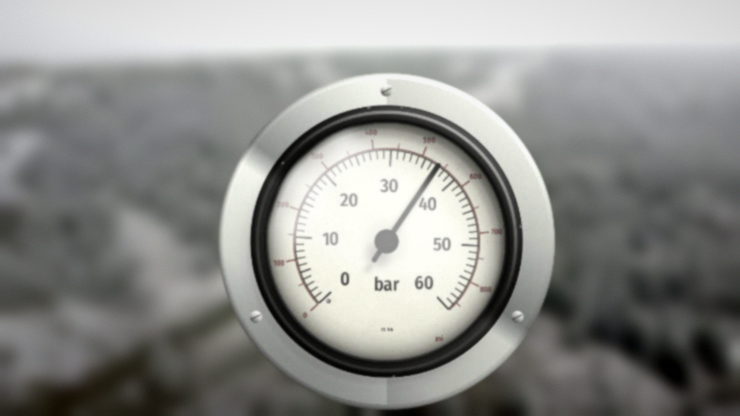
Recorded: 37 bar
